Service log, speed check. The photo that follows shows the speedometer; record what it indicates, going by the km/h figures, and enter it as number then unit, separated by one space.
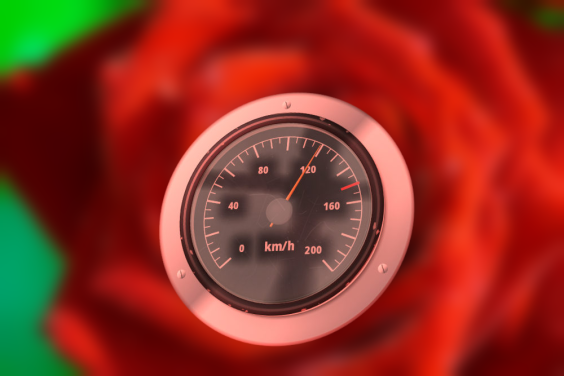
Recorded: 120 km/h
